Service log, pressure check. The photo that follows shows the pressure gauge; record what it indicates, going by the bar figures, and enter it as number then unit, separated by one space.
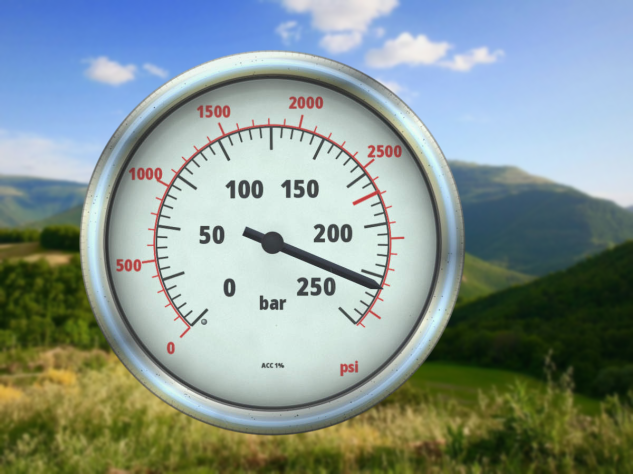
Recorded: 230 bar
